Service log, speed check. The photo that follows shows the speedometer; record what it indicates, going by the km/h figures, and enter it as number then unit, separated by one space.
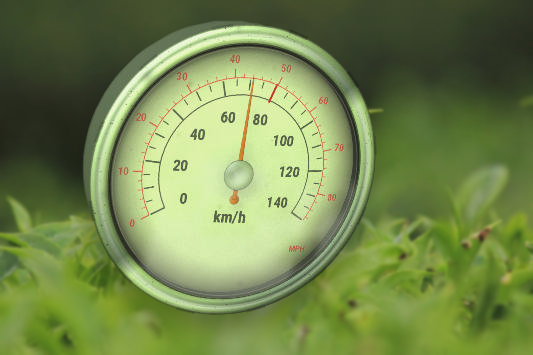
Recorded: 70 km/h
